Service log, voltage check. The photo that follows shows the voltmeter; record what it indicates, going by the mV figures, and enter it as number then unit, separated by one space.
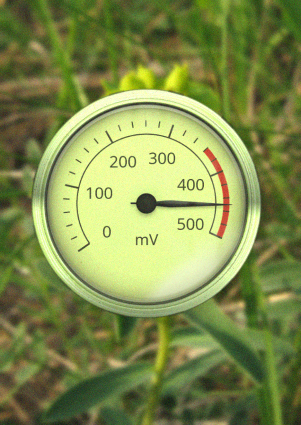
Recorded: 450 mV
